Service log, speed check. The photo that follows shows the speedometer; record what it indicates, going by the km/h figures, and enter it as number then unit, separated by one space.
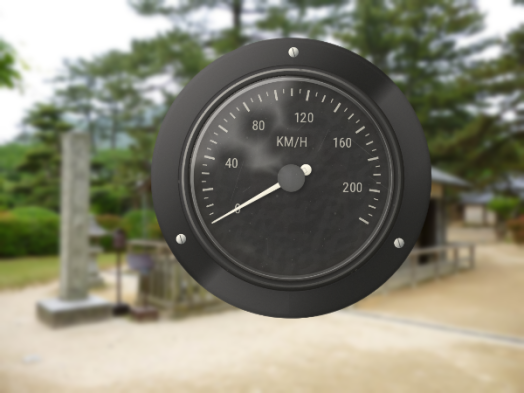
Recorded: 0 km/h
